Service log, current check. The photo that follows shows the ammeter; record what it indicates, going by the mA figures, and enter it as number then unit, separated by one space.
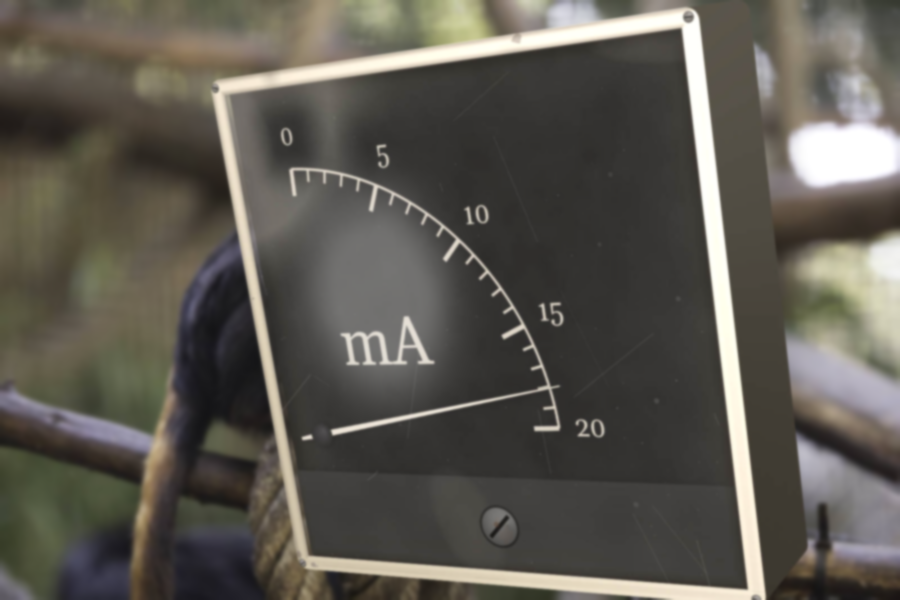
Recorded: 18 mA
